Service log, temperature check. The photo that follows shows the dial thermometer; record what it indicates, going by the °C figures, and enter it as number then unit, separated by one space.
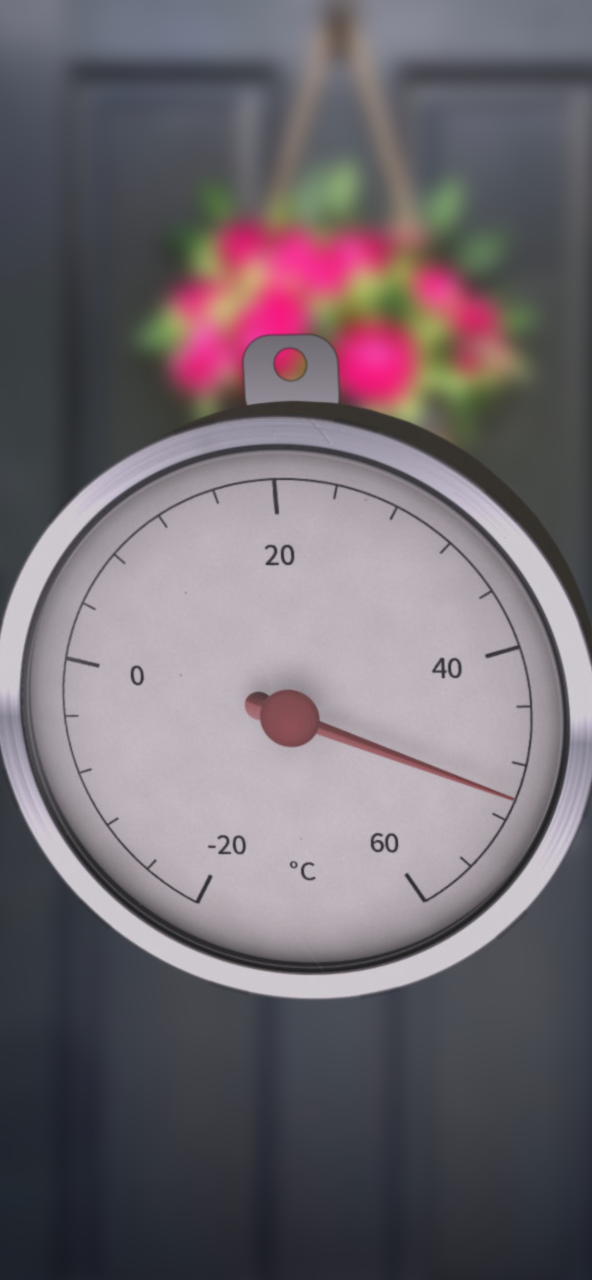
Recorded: 50 °C
